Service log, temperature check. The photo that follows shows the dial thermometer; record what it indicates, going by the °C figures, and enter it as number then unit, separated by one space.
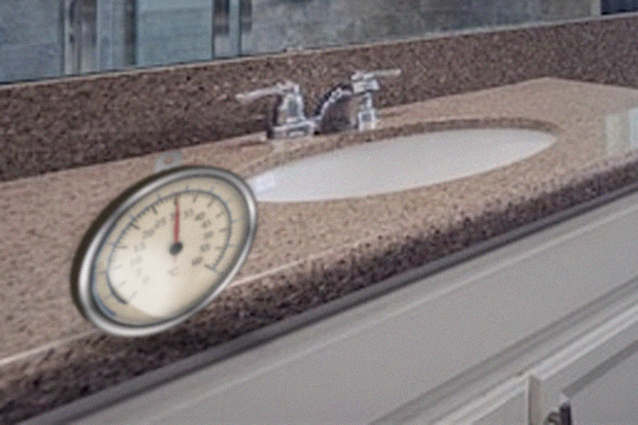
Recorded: 30 °C
